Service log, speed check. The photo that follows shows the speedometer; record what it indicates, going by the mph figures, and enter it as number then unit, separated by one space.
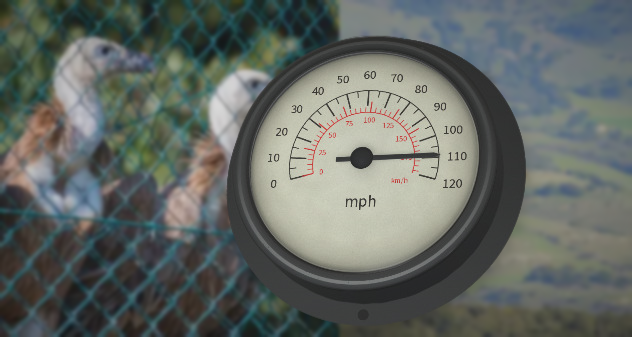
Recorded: 110 mph
